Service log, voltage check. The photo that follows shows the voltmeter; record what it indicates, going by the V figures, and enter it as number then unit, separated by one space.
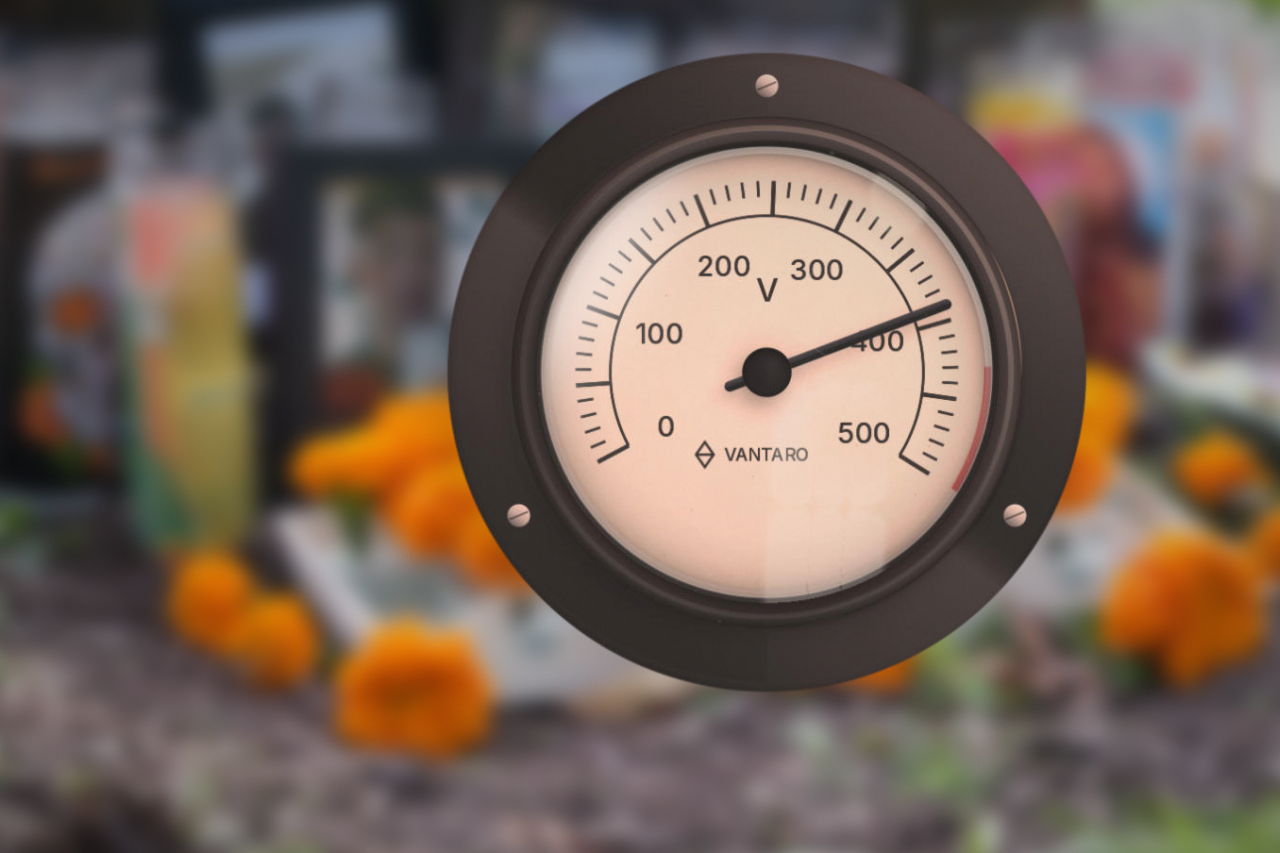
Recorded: 390 V
